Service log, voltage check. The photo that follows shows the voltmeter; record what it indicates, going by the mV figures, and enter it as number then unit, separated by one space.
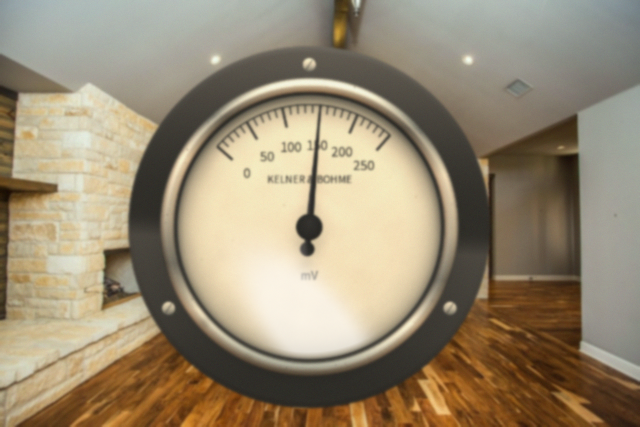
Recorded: 150 mV
